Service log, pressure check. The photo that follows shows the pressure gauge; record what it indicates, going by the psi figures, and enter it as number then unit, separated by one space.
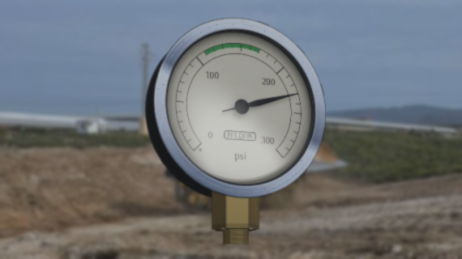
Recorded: 230 psi
